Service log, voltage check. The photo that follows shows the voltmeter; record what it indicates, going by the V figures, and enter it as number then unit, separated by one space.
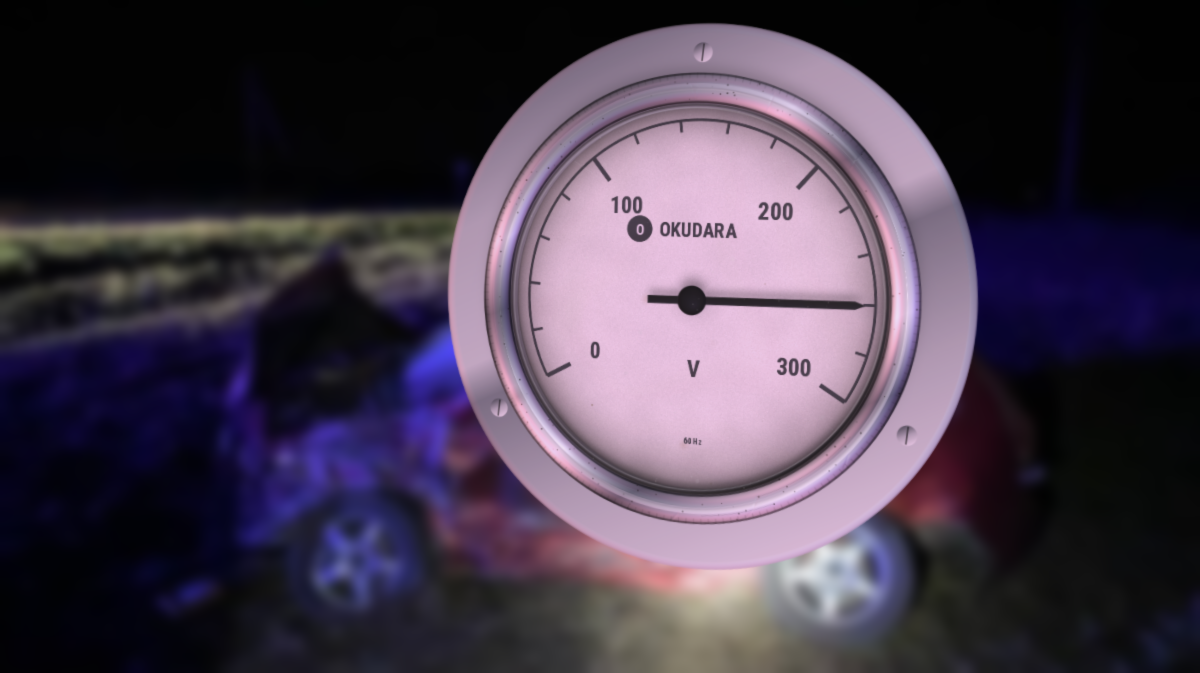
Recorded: 260 V
